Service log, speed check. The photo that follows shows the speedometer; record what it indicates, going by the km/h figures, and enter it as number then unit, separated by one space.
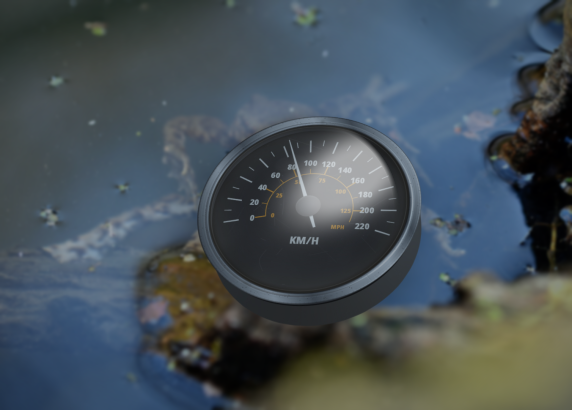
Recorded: 85 km/h
